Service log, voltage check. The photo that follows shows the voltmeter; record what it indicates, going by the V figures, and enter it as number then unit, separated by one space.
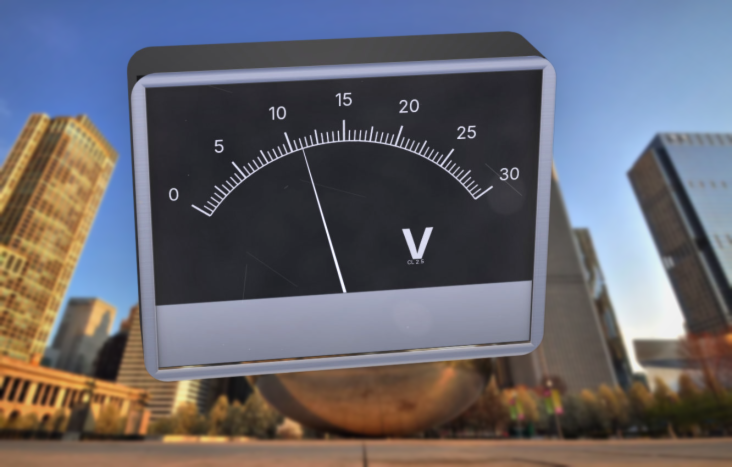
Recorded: 11 V
